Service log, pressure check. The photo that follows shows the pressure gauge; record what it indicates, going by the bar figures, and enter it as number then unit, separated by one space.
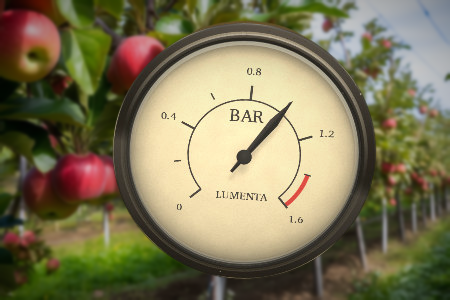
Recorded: 1 bar
